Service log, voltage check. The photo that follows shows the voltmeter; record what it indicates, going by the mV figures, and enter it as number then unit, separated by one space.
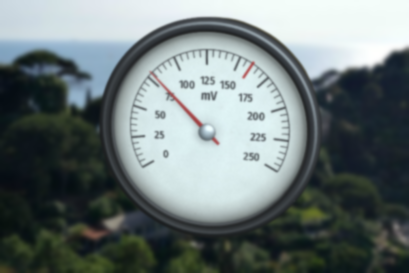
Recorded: 80 mV
